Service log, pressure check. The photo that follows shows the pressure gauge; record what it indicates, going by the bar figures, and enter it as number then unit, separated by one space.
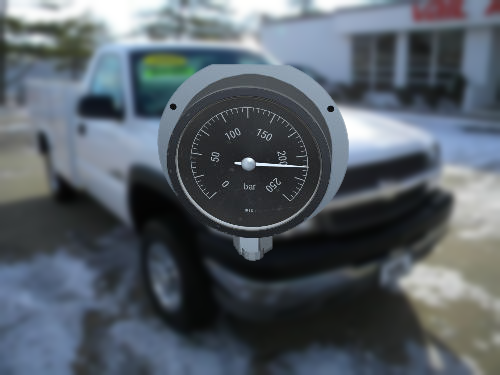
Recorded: 210 bar
